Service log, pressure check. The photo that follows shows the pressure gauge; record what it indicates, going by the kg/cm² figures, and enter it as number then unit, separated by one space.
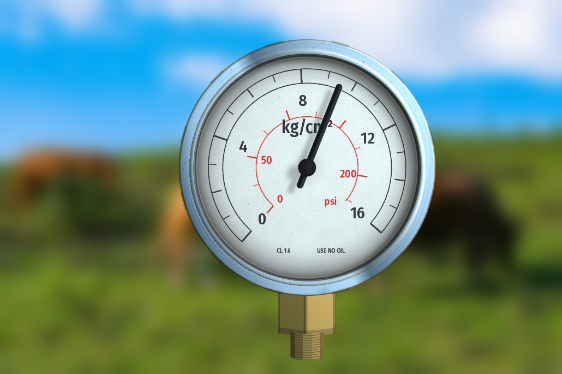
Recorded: 9.5 kg/cm²
